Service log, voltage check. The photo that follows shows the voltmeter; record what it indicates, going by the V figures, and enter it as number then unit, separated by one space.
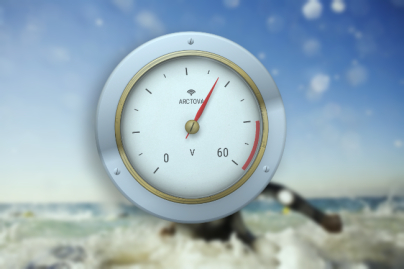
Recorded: 37.5 V
